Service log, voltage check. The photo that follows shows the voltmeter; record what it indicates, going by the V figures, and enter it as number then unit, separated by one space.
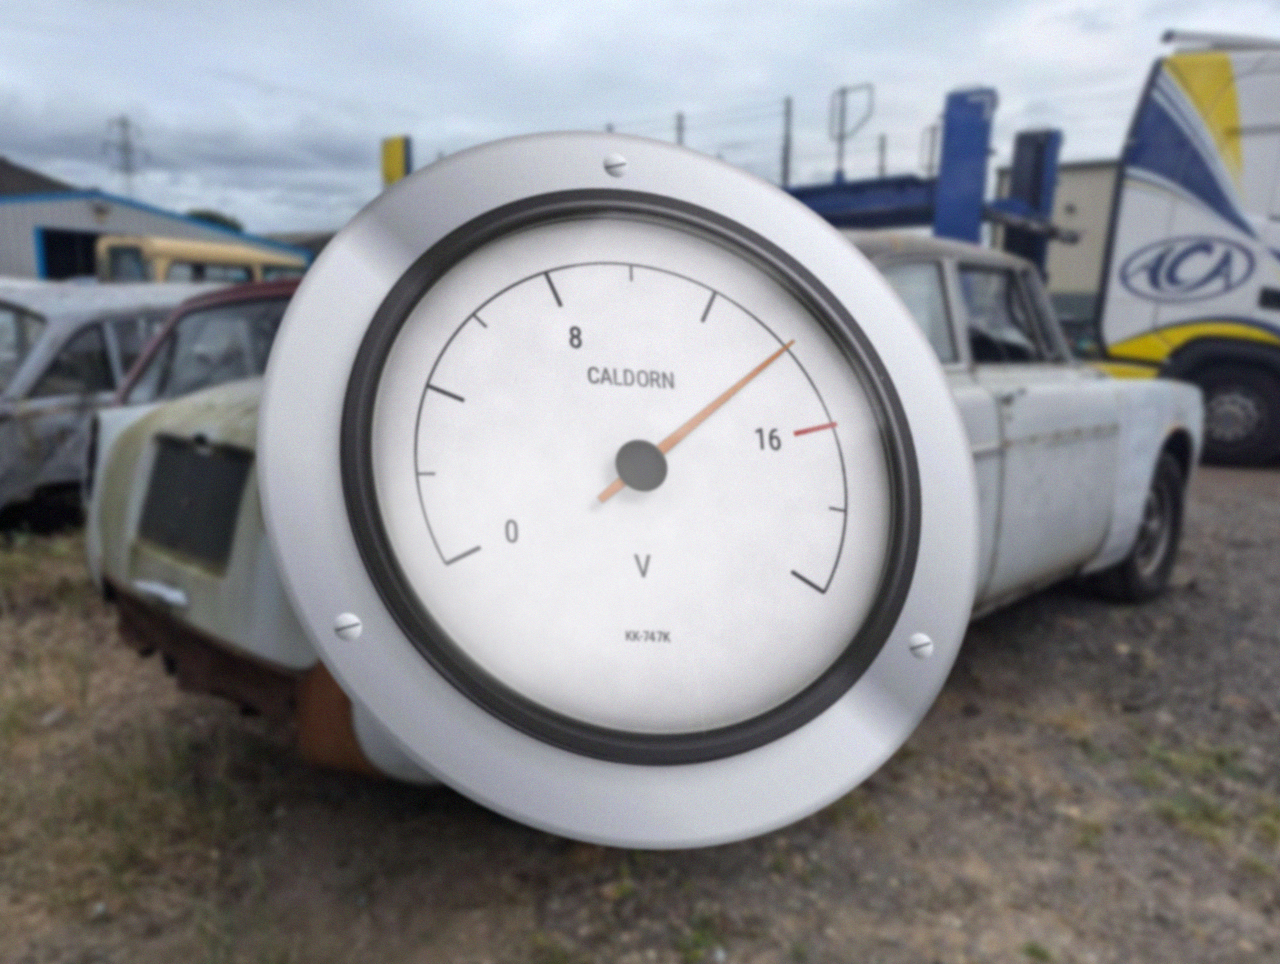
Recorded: 14 V
